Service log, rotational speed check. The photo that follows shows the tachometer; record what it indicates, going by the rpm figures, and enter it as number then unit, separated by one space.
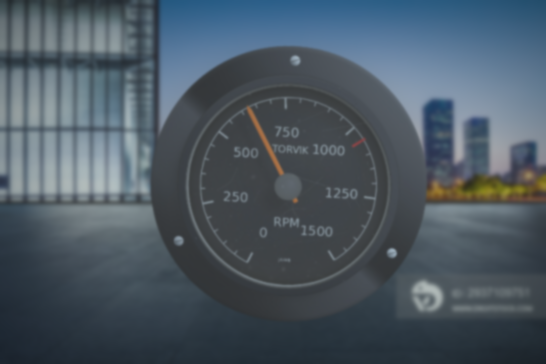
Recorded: 625 rpm
